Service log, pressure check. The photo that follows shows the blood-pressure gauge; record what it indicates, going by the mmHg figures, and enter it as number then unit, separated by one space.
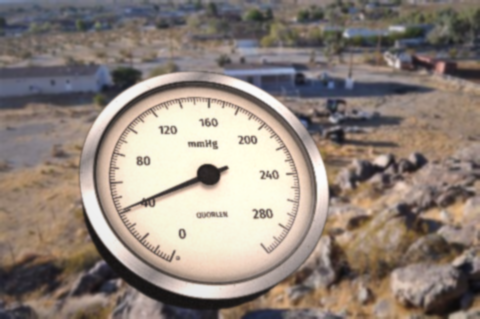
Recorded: 40 mmHg
